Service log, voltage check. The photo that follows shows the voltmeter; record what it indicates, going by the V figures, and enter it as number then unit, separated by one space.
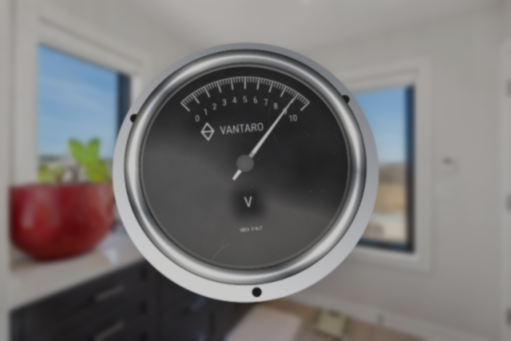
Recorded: 9 V
